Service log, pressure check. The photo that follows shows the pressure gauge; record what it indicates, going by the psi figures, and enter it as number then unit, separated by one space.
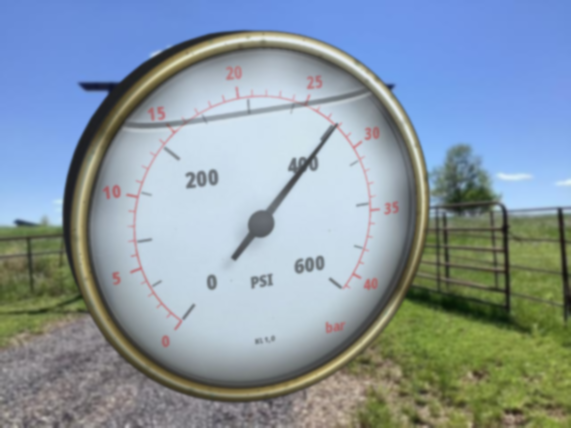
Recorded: 400 psi
